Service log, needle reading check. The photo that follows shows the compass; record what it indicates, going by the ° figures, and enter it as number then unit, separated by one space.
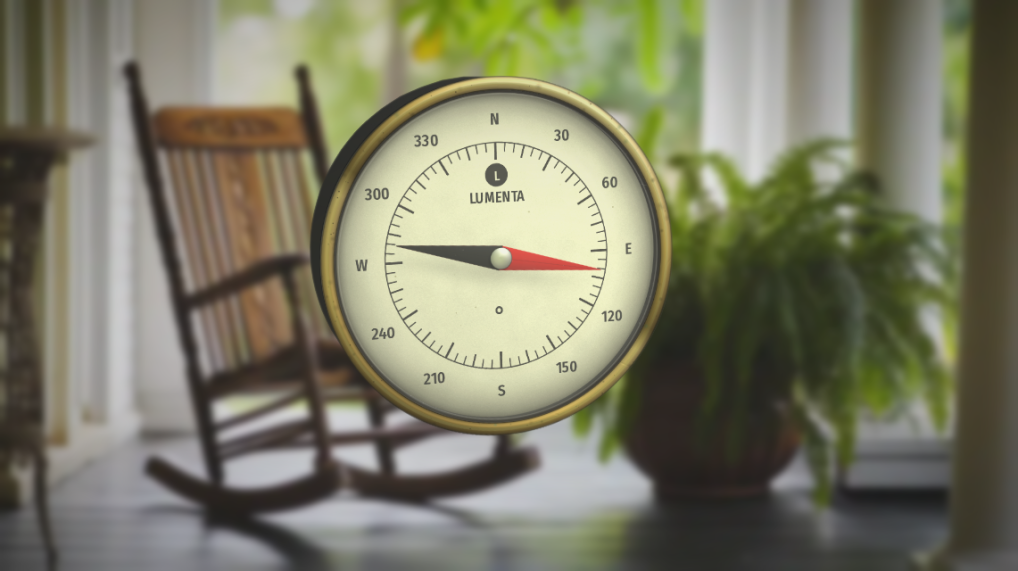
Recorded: 100 °
